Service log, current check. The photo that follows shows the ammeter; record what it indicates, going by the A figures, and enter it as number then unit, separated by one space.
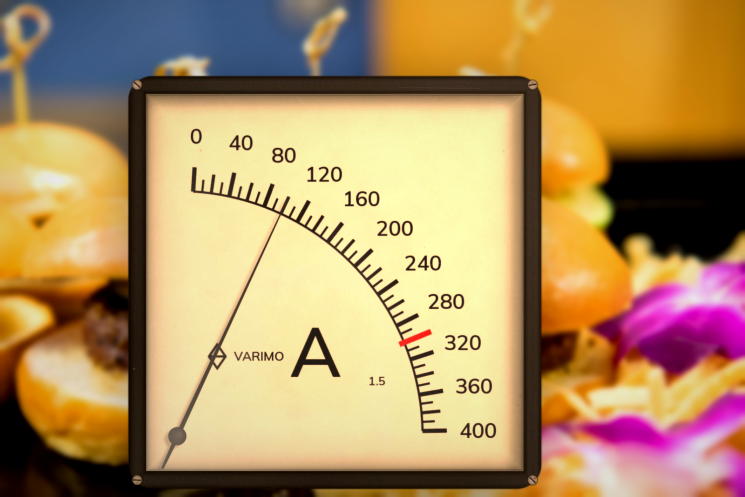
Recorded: 100 A
